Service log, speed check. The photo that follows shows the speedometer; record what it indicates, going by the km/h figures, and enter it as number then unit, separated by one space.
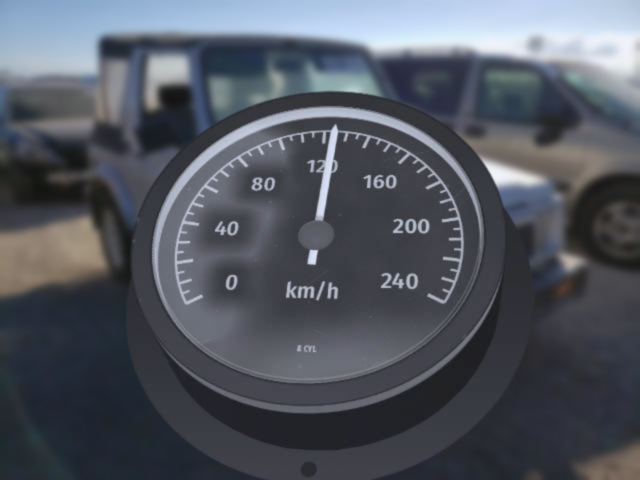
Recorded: 125 km/h
